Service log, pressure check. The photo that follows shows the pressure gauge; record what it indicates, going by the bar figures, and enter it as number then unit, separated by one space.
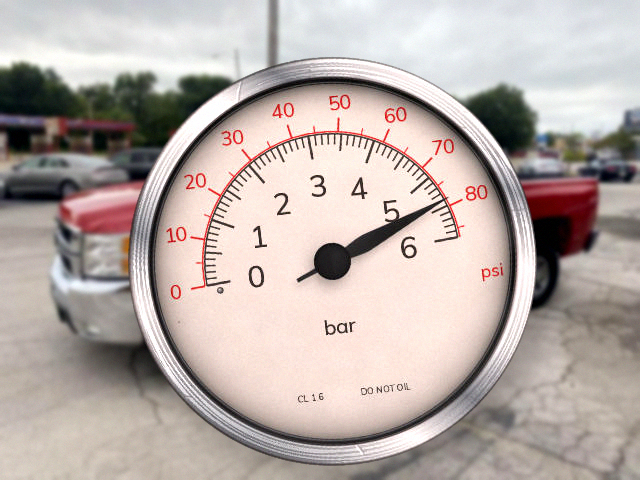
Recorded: 5.4 bar
